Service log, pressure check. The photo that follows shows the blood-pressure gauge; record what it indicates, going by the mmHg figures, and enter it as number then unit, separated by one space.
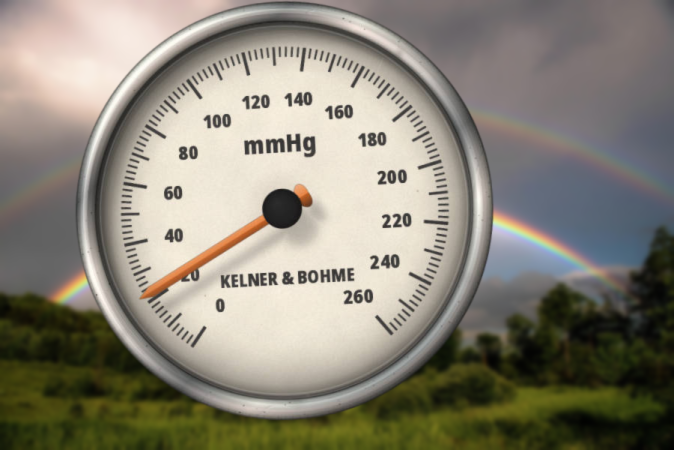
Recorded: 22 mmHg
